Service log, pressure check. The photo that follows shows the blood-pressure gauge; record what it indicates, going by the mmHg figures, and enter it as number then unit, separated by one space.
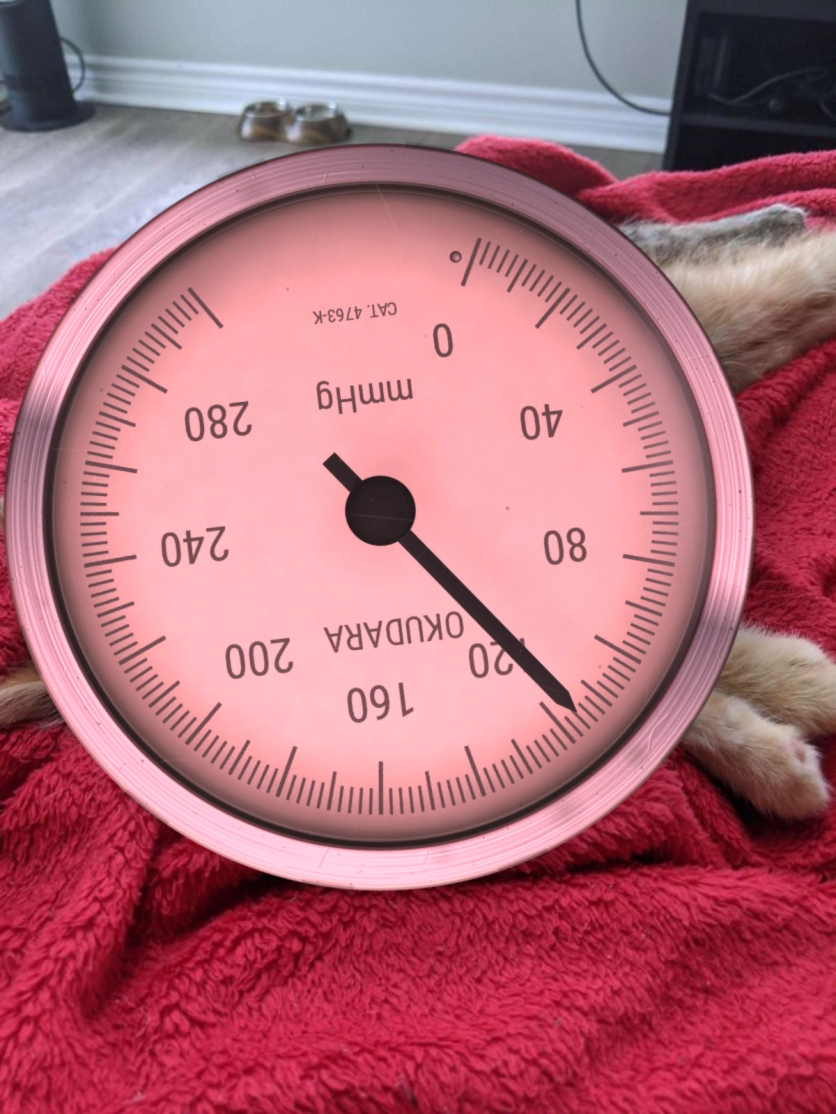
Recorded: 116 mmHg
